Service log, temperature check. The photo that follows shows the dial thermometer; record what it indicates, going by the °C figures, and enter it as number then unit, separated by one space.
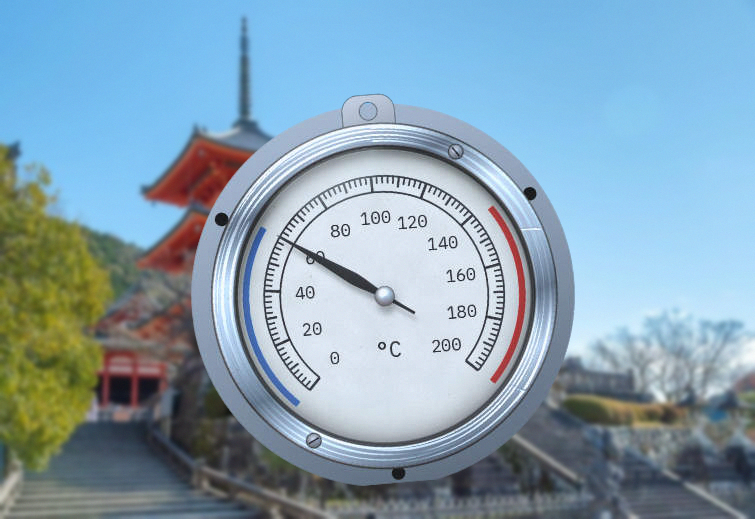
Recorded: 60 °C
